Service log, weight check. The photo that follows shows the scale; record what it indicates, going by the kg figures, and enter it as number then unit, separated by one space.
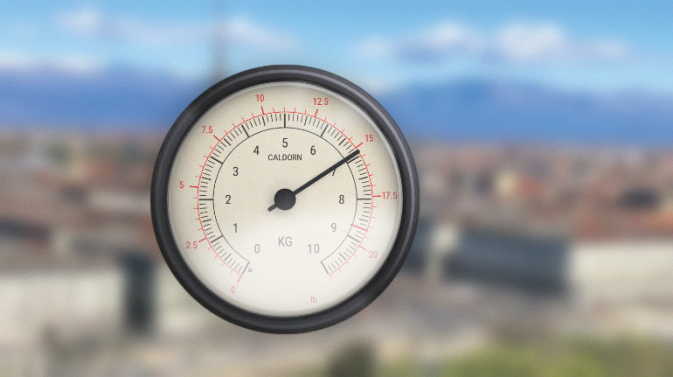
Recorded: 6.9 kg
